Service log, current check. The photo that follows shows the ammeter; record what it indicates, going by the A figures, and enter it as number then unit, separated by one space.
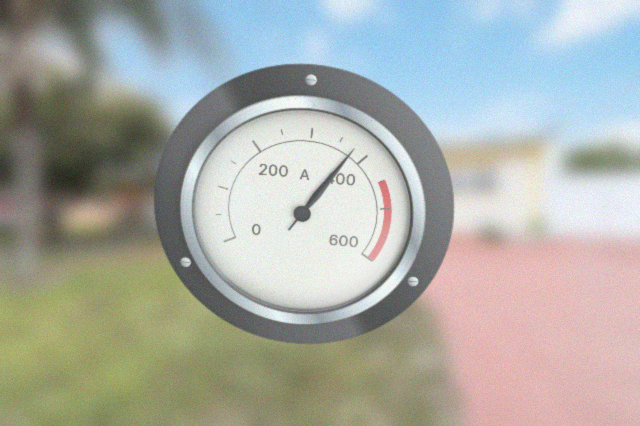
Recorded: 375 A
